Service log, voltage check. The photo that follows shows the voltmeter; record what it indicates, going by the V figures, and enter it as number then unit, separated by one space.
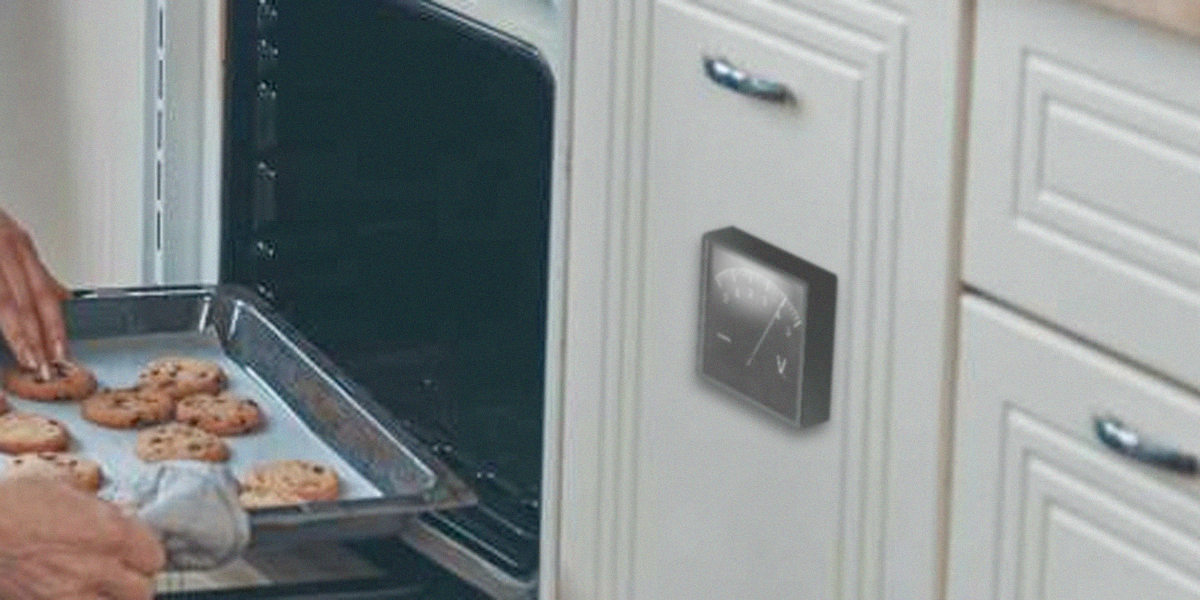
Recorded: 4 V
